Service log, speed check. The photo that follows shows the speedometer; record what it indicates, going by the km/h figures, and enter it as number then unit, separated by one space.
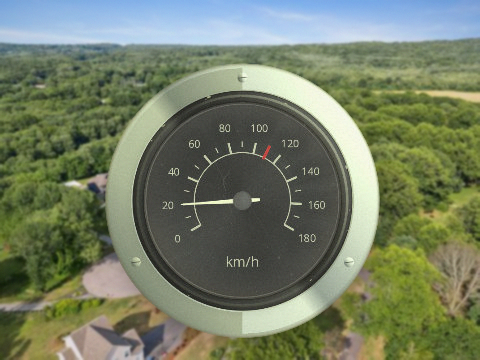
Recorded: 20 km/h
